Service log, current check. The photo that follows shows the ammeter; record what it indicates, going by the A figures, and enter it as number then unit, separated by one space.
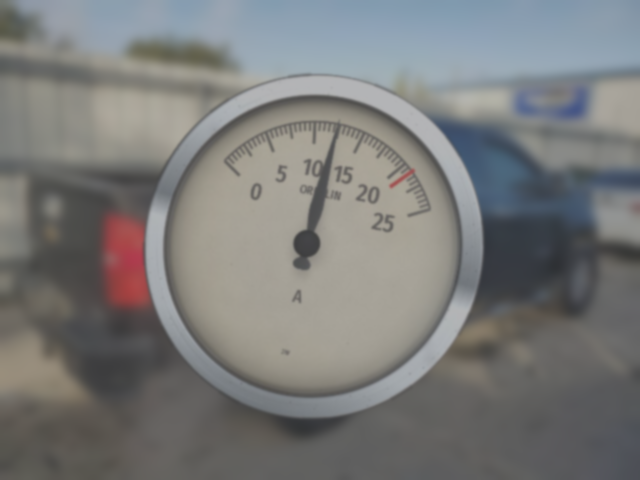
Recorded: 12.5 A
